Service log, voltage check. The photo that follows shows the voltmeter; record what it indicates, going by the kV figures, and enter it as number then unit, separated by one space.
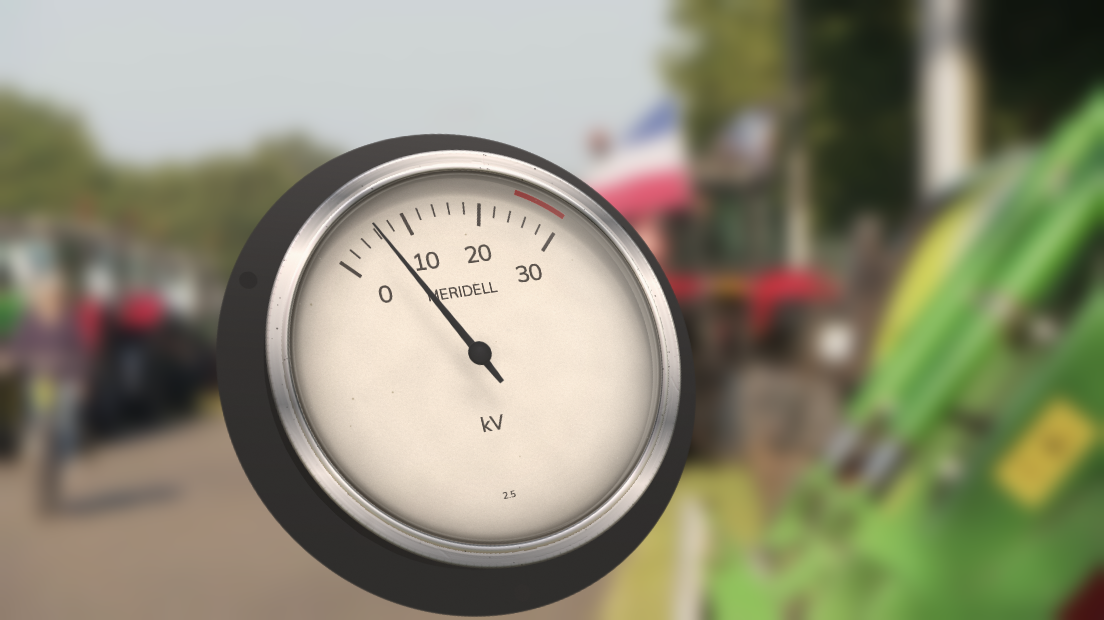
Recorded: 6 kV
